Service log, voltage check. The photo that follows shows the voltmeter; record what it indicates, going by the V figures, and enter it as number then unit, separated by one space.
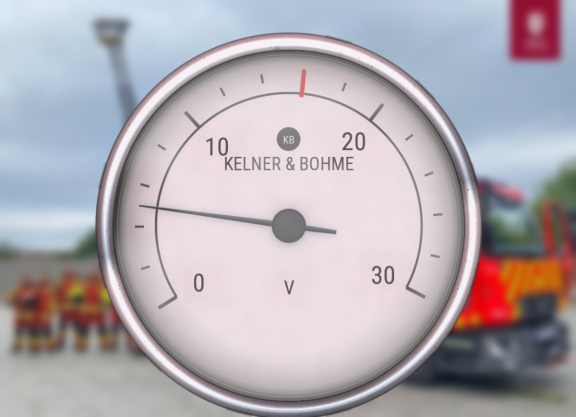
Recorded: 5 V
